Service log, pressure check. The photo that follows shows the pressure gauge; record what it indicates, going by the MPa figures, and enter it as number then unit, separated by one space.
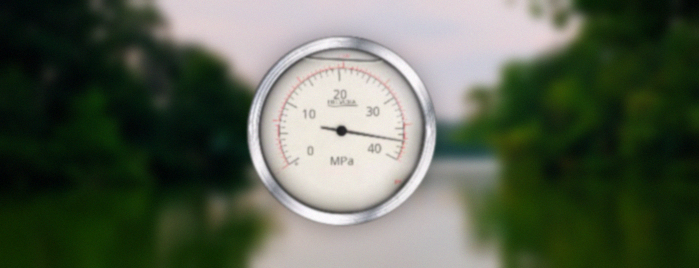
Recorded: 37 MPa
